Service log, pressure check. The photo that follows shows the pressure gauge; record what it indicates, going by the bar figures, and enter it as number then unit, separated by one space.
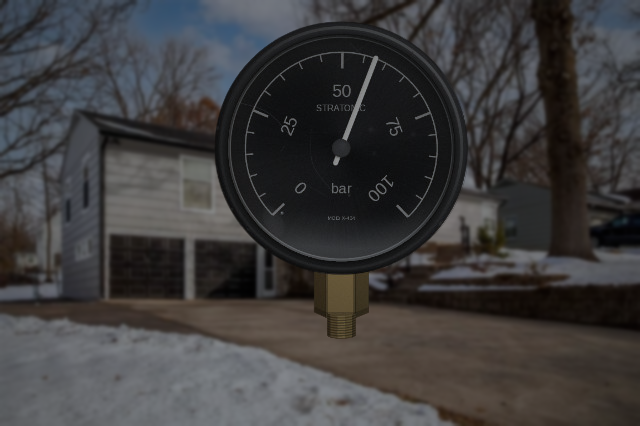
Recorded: 57.5 bar
